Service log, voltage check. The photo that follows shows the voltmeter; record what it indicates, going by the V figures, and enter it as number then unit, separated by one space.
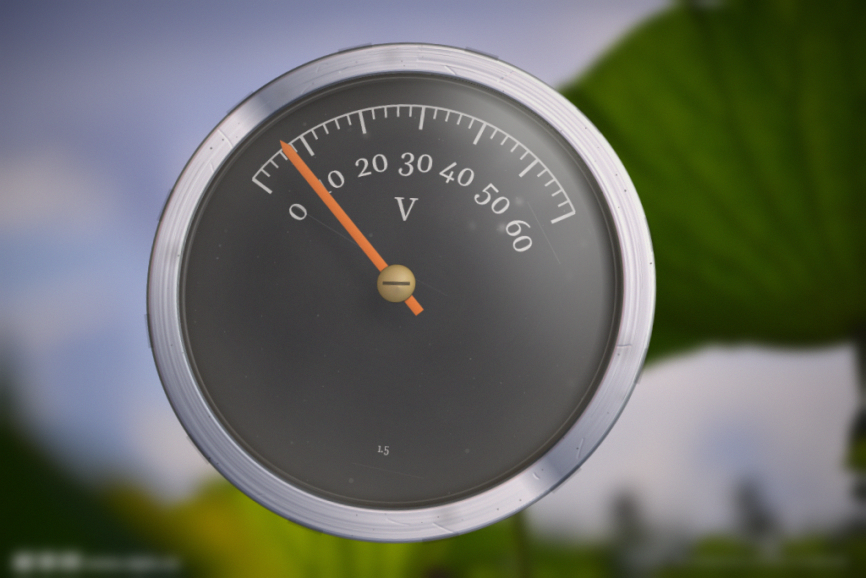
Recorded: 7 V
